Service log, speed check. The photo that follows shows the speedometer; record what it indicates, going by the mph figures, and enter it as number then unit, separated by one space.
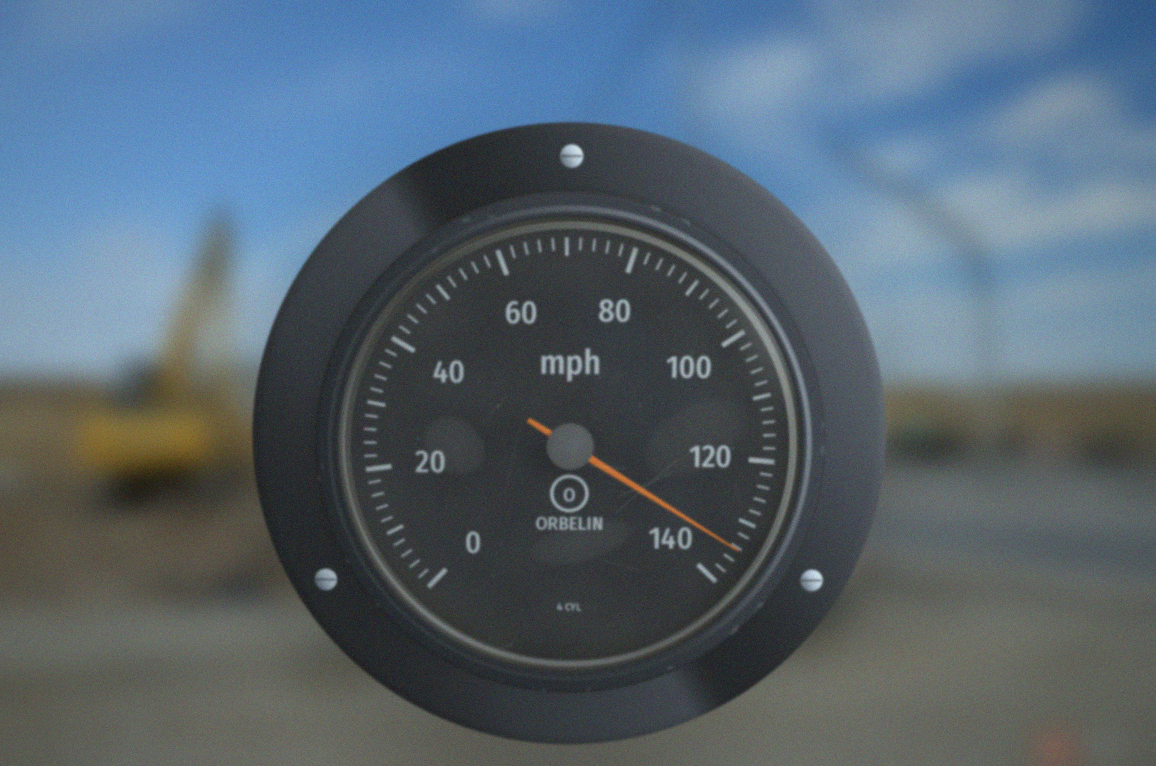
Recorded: 134 mph
